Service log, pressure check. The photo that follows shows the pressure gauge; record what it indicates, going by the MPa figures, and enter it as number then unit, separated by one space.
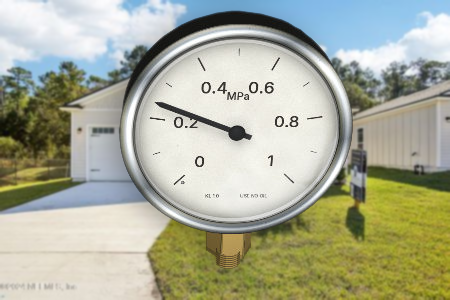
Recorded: 0.25 MPa
